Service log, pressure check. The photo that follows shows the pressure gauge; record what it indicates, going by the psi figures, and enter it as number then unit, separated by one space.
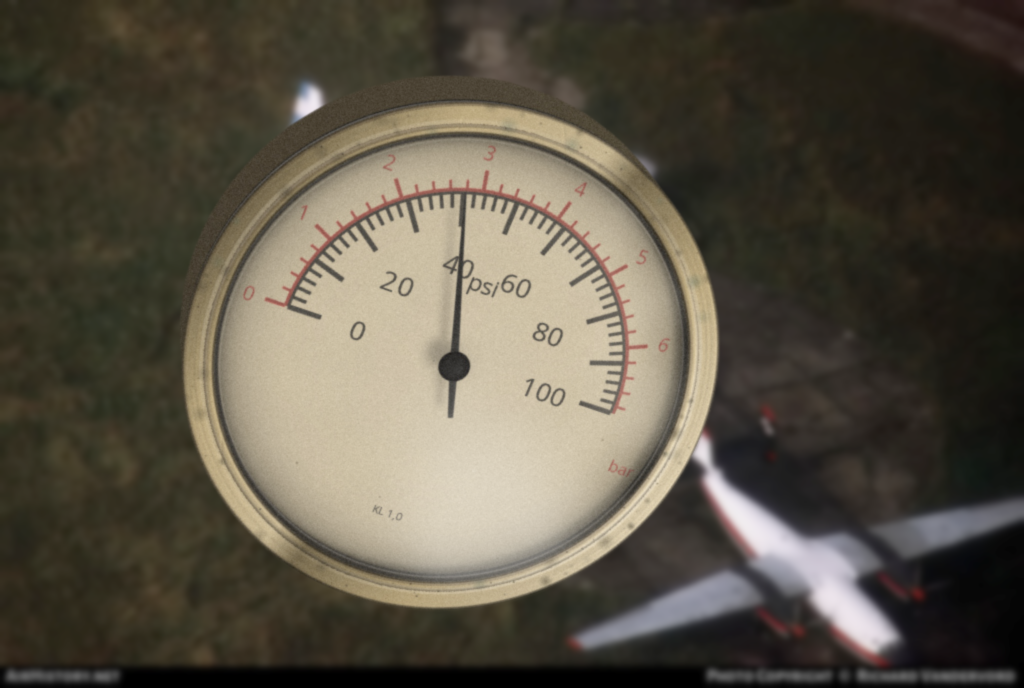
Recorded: 40 psi
